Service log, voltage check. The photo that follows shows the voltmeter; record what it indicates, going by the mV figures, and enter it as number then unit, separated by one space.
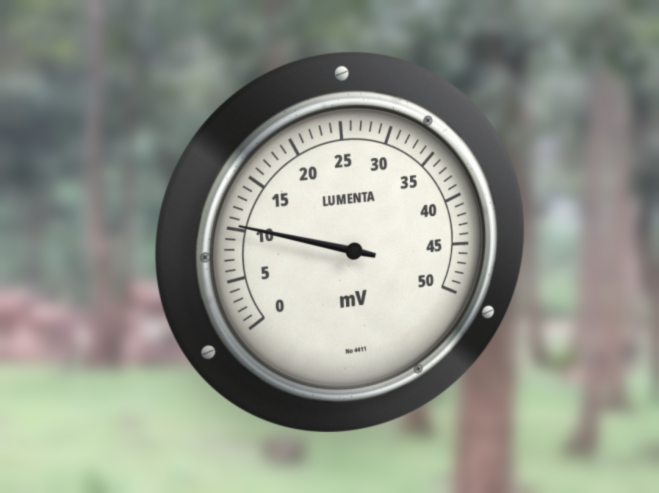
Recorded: 10.5 mV
